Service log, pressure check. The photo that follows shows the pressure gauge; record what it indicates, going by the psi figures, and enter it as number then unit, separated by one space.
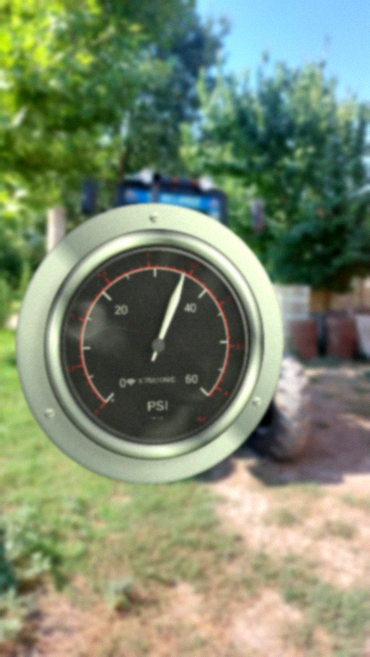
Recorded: 35 psi
